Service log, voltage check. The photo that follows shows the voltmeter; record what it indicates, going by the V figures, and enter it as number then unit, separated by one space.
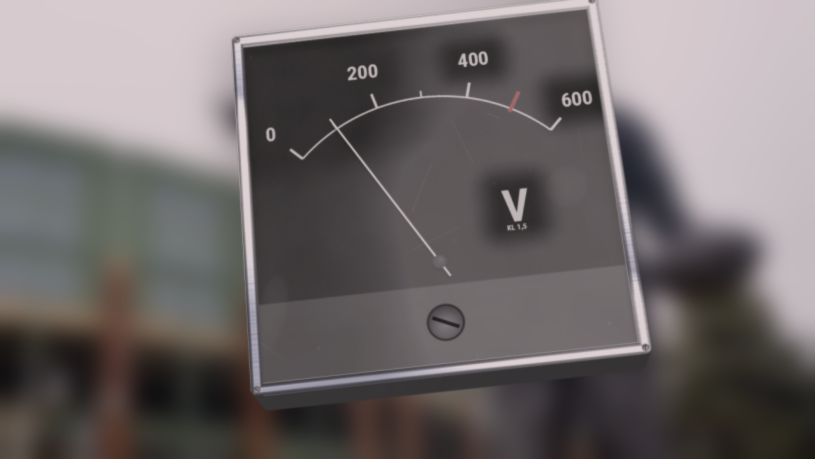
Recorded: 100 V
